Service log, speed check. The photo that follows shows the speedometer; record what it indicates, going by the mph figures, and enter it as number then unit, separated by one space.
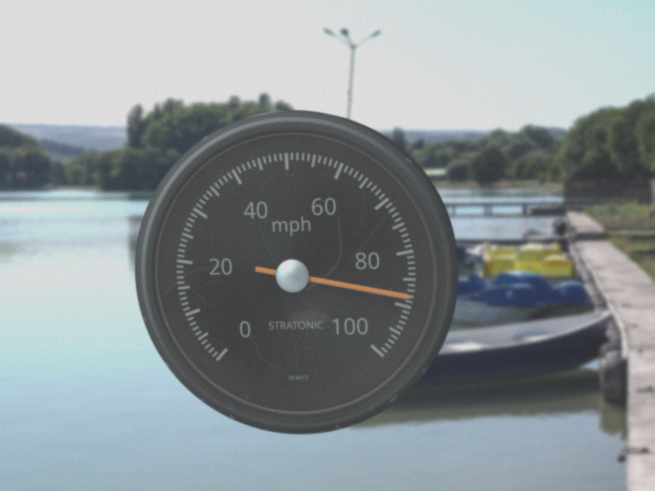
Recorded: 88 mph
